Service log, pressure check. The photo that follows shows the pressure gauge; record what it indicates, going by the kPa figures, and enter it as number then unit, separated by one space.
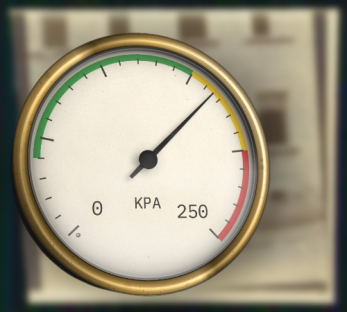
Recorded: 165 kPa
